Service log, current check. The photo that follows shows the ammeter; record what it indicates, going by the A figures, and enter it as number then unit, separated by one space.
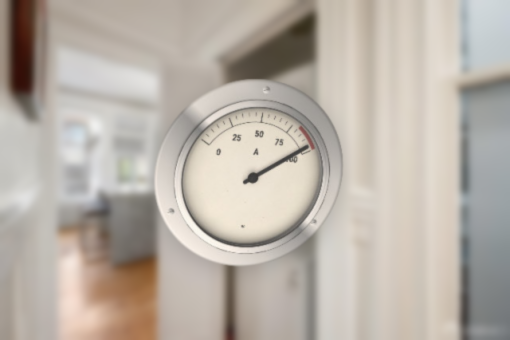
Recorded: 95 A
